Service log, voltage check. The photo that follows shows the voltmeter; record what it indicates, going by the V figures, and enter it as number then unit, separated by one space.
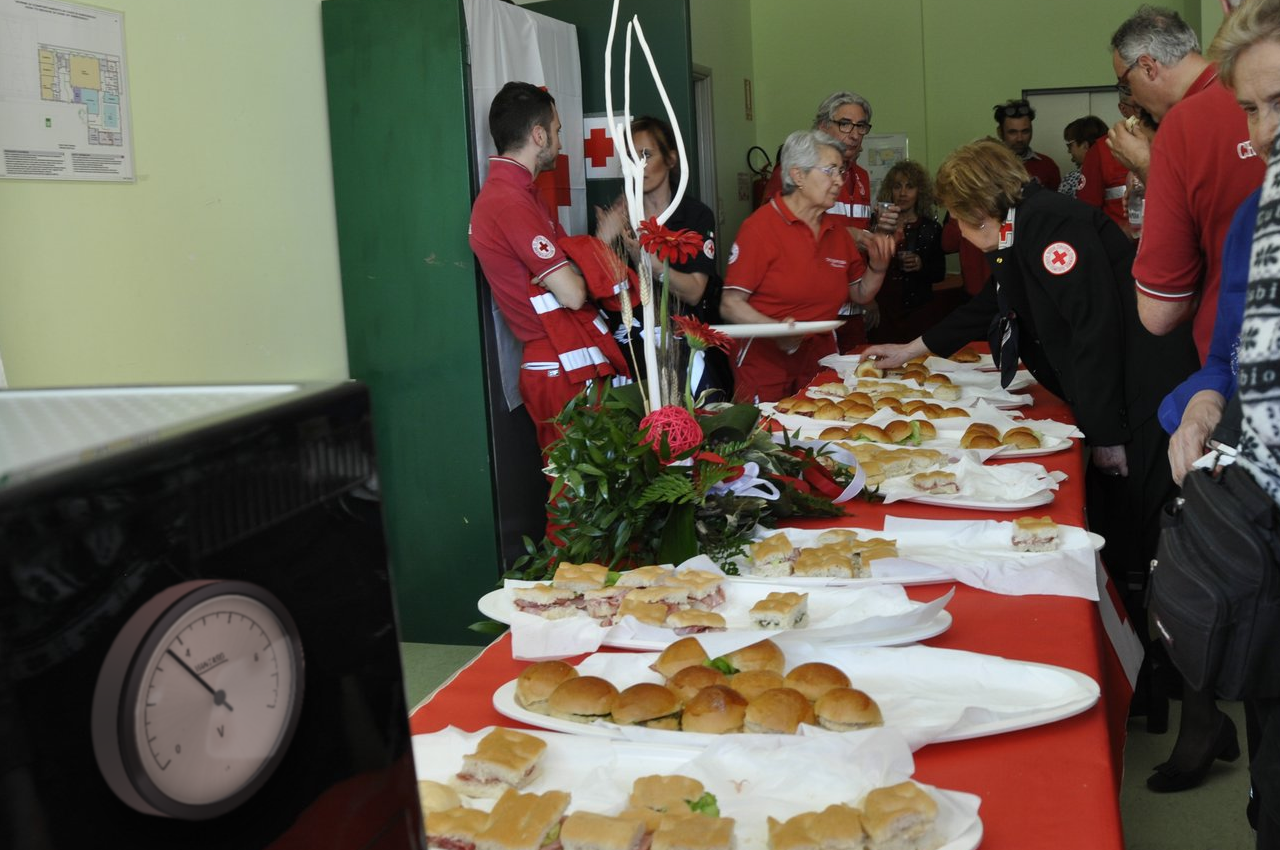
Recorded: 3.5 V
